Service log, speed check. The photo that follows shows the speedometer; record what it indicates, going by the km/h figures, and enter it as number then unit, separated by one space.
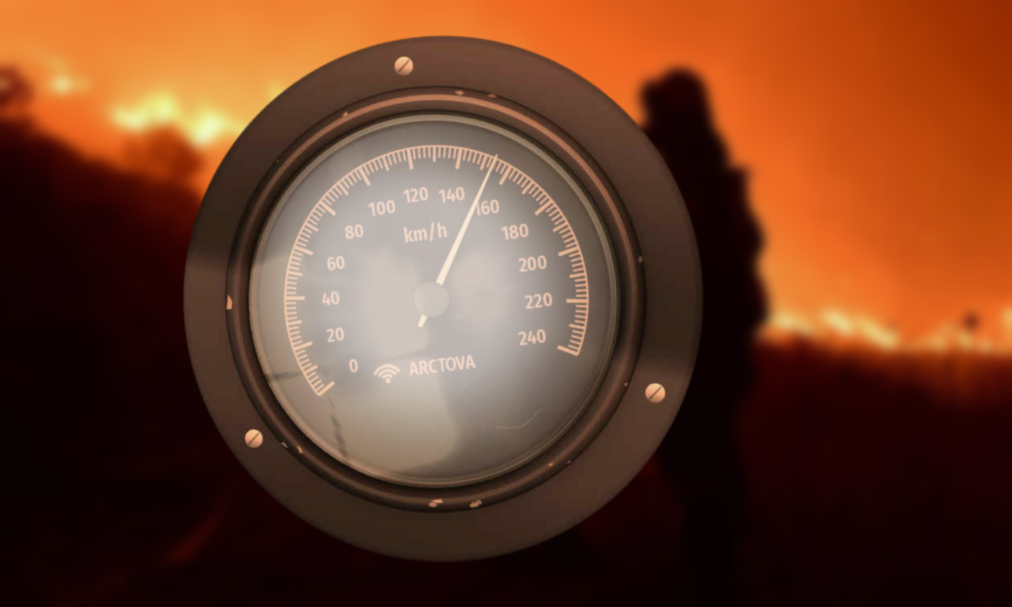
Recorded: 154 km/h
